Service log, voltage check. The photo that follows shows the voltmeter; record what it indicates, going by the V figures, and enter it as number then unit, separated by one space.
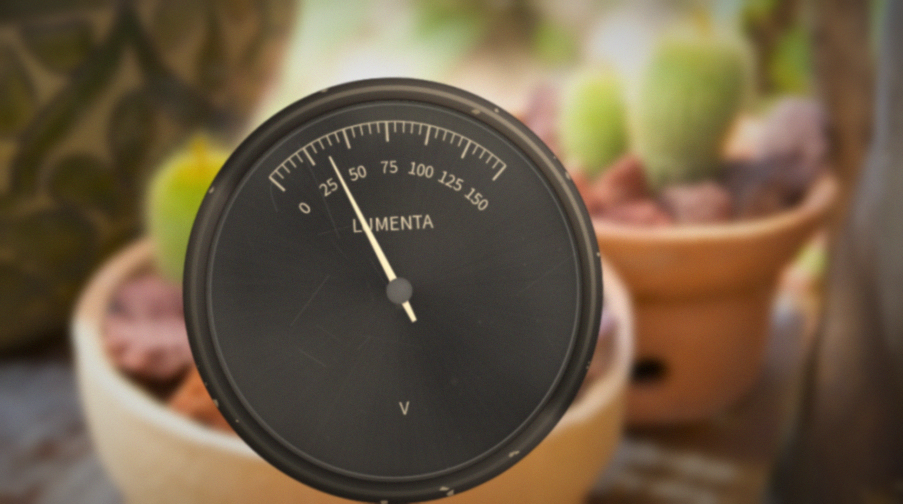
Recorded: 35 V
